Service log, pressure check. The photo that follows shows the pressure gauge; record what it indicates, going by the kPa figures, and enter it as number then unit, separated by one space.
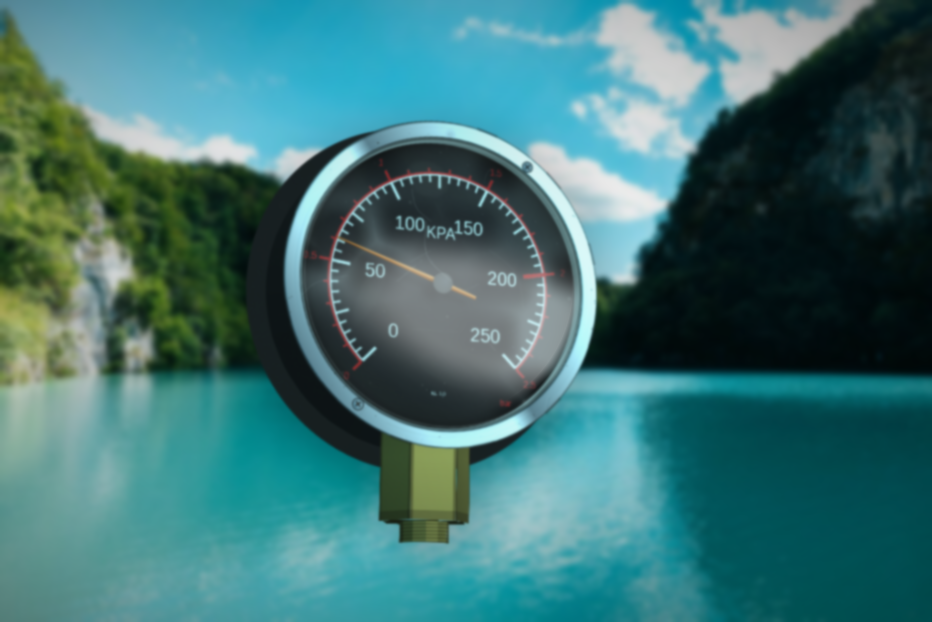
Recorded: 60 kPa
